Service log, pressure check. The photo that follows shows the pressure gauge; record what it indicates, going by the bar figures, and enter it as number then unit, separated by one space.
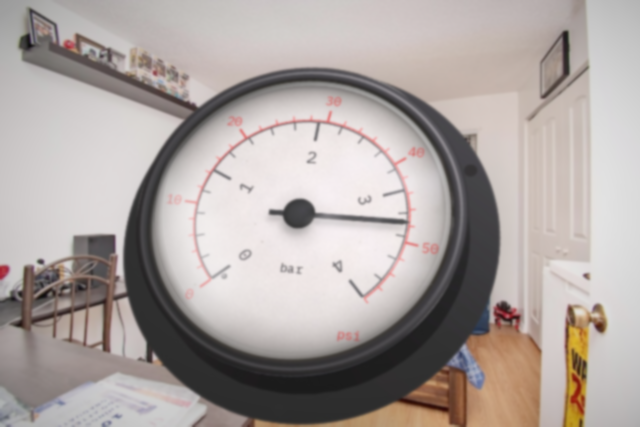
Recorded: 3.3 bar
